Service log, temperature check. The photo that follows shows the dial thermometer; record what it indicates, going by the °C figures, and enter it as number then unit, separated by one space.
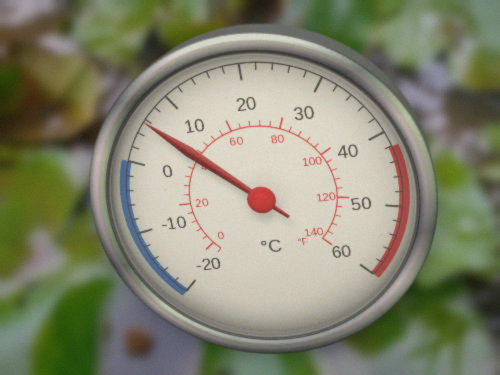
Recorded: 6 °C
